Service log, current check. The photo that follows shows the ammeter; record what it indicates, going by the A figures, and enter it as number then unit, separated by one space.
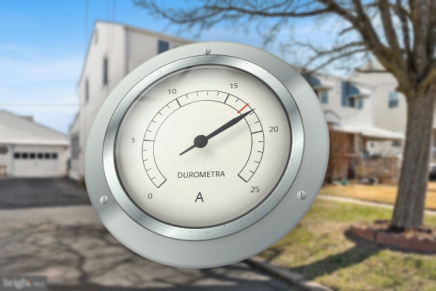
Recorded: 18 A
